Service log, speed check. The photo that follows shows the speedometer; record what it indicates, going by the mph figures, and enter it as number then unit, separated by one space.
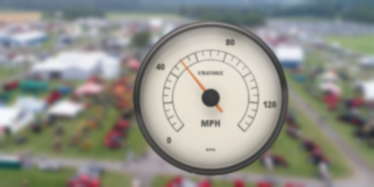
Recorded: 50 mph
